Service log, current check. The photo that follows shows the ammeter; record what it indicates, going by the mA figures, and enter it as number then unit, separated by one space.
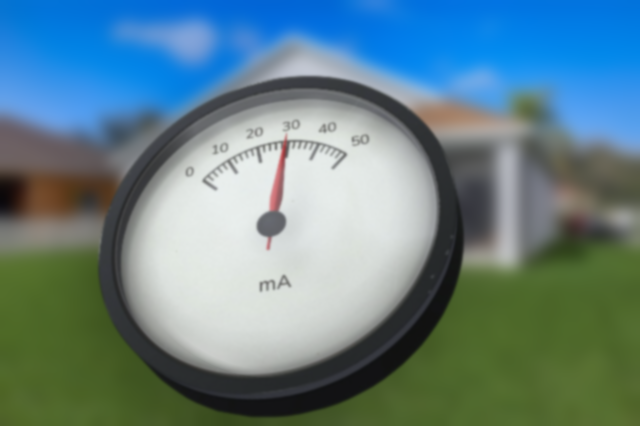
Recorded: 30 mA
